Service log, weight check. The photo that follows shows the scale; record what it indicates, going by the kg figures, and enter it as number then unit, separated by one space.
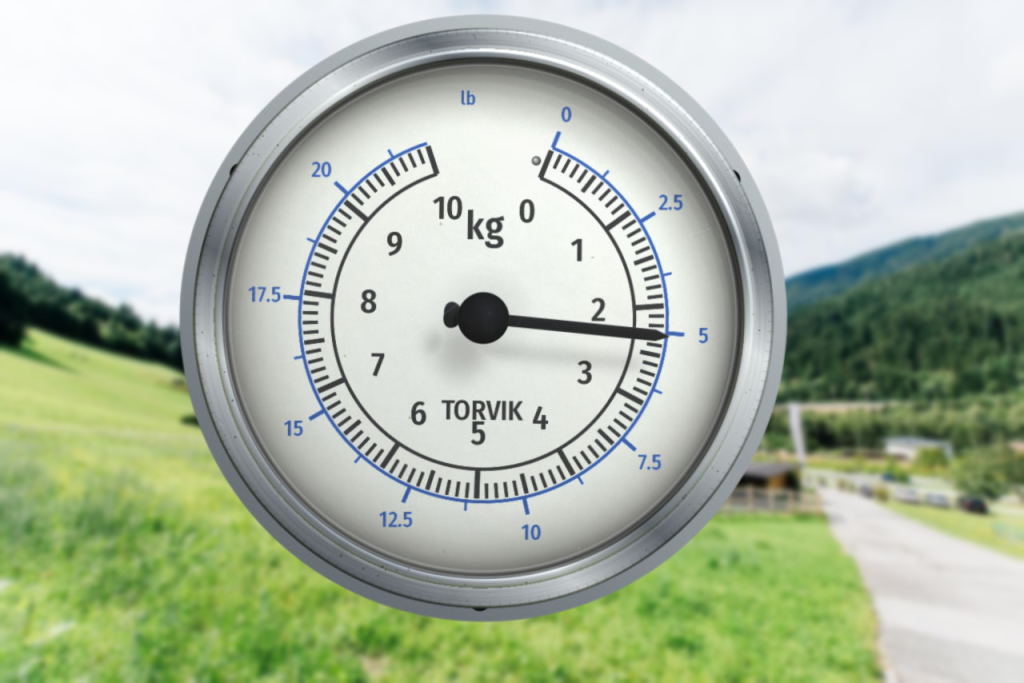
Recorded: 2.3 kg
